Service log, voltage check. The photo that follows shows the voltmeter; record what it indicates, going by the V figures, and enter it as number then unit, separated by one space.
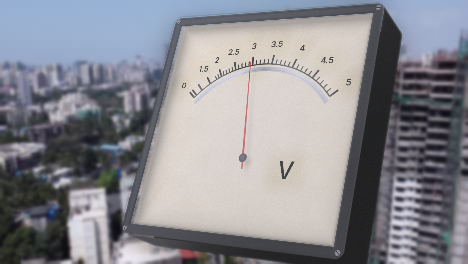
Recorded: 3 V
